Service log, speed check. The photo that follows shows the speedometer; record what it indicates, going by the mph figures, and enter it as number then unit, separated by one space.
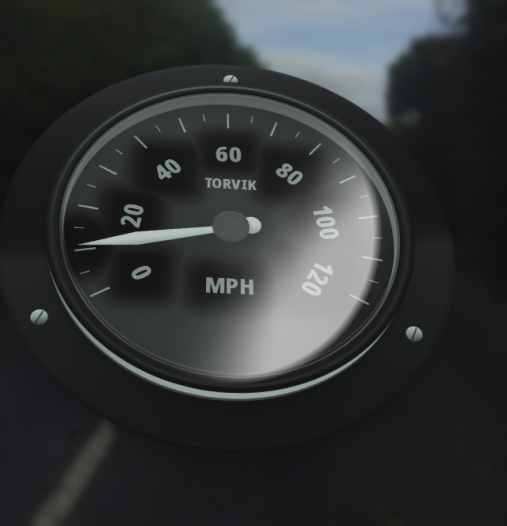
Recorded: 10 mph
